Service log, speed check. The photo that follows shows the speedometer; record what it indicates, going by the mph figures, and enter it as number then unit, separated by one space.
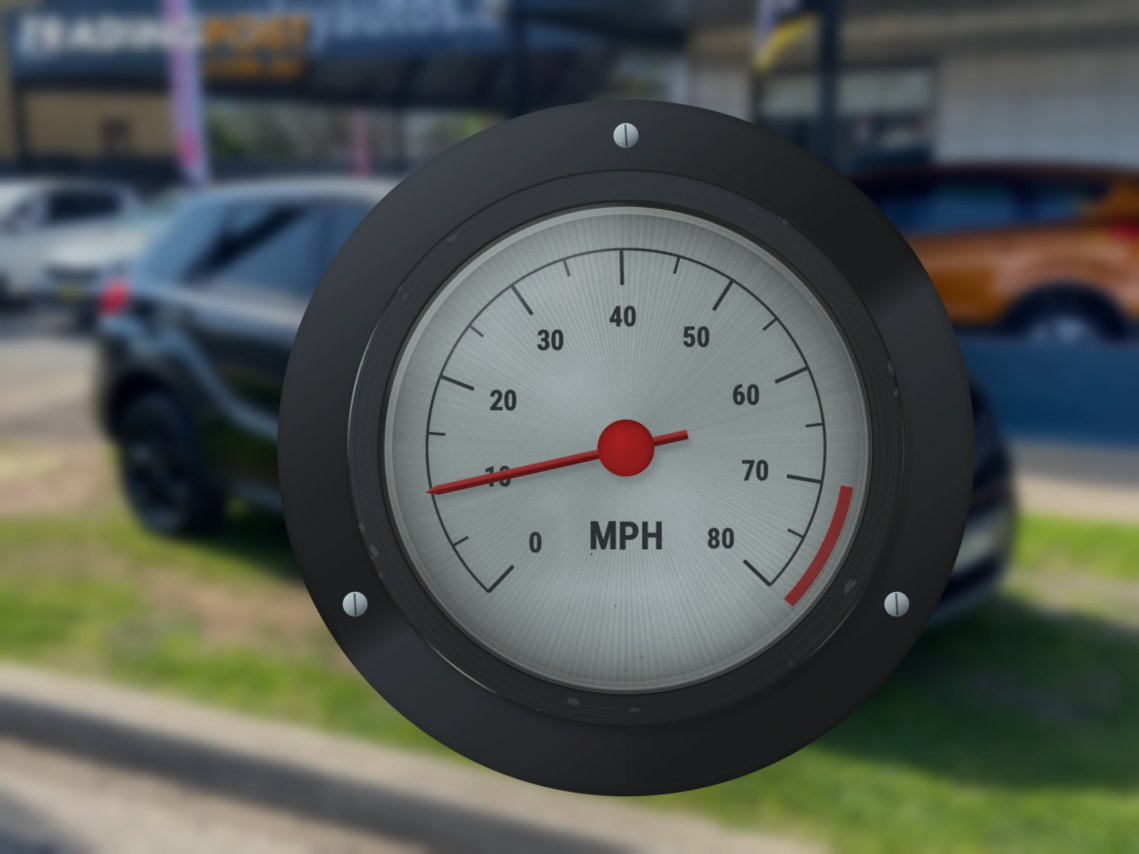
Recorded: 10 mph
